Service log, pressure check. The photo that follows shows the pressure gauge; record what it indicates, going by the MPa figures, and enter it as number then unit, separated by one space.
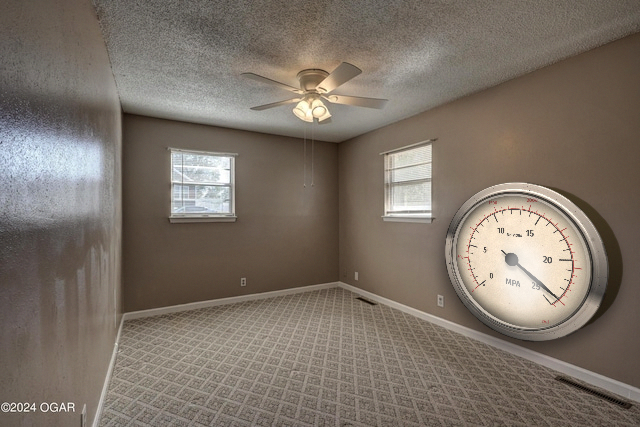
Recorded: 24 MPa
